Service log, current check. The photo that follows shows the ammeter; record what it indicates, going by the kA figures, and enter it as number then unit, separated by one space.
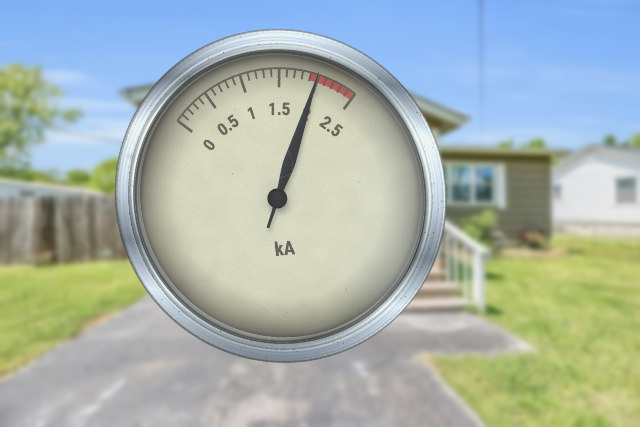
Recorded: 2 kA
